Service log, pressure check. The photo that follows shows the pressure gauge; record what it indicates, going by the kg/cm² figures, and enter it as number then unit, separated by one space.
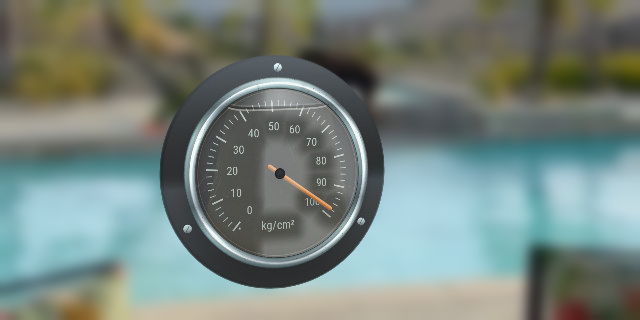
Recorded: 98 kg/cm²
